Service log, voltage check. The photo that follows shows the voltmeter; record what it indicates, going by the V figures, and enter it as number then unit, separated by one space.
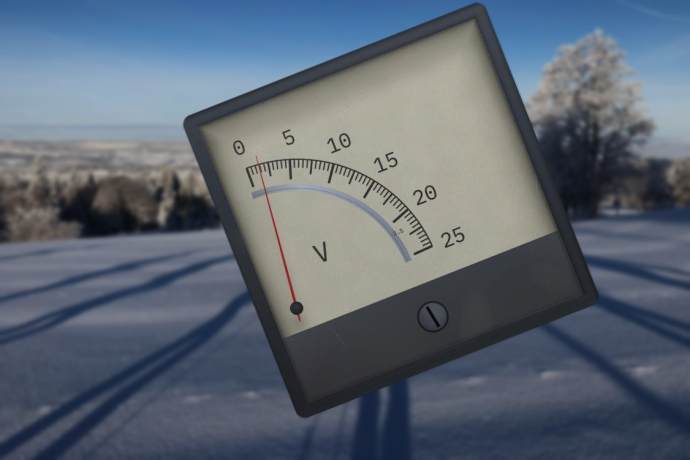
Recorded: 1.5 V
